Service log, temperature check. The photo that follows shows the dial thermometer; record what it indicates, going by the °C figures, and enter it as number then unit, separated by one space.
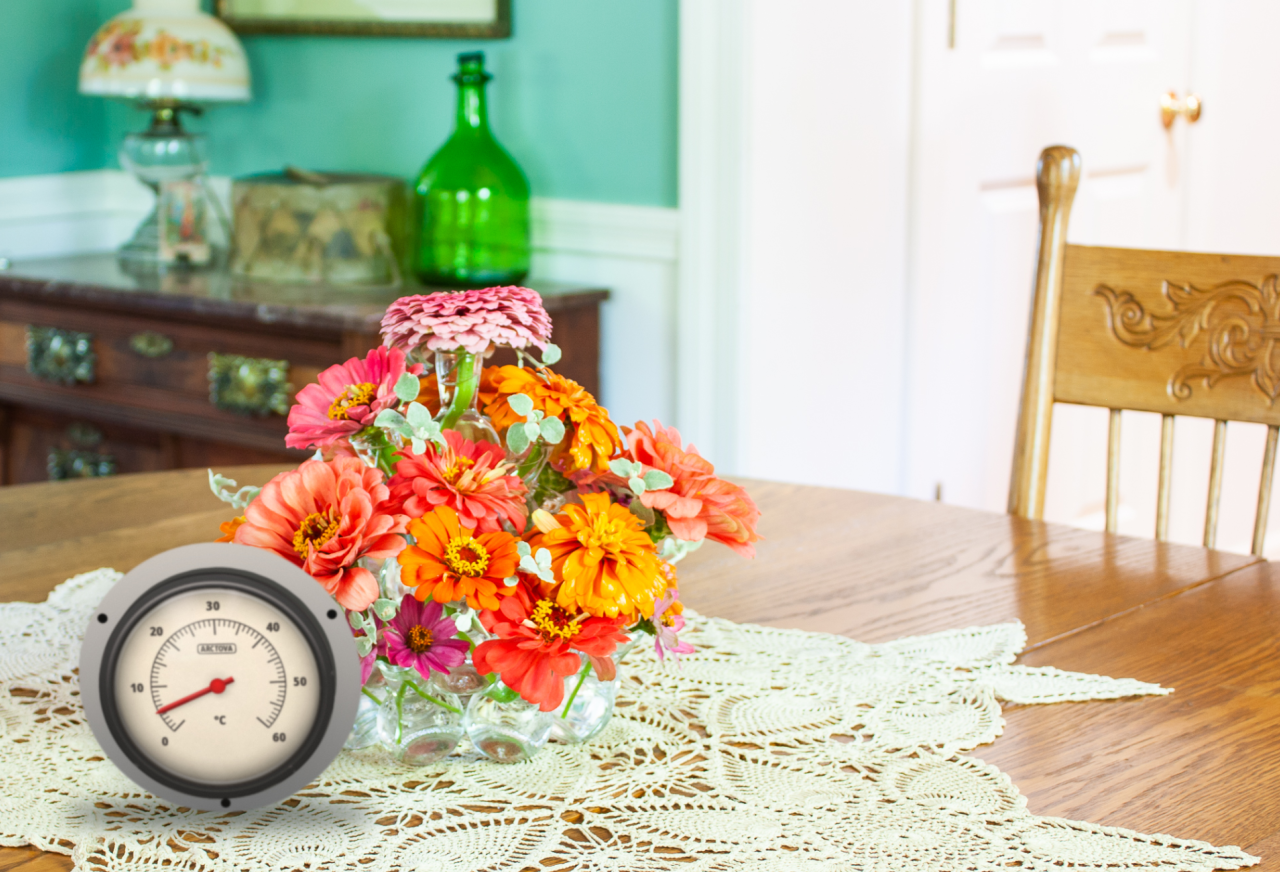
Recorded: 5 °C
